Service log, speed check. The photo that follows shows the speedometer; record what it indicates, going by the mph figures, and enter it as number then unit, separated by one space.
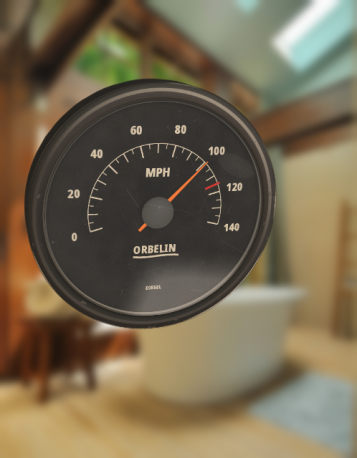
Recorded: 100 mph
